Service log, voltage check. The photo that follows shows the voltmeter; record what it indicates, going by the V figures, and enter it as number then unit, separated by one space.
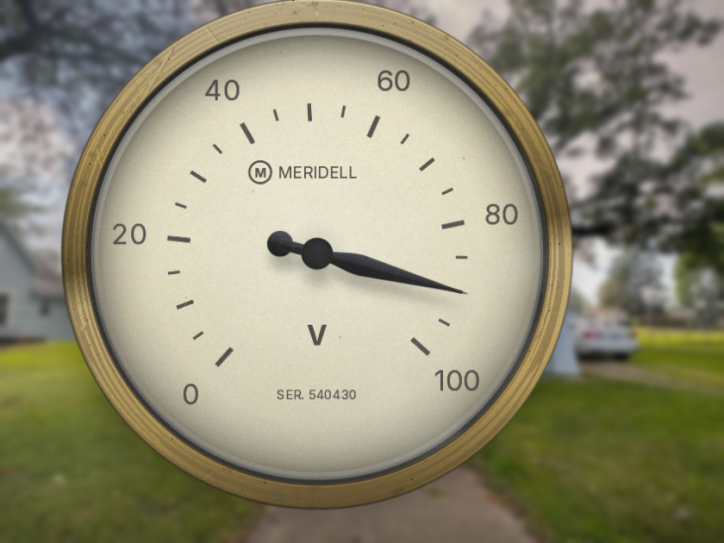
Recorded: 90 V
